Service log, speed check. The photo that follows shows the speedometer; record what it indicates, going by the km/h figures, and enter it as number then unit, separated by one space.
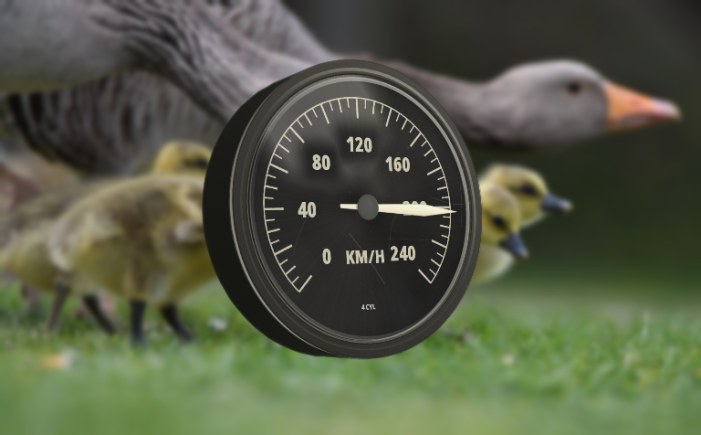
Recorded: 202.5 km/h
